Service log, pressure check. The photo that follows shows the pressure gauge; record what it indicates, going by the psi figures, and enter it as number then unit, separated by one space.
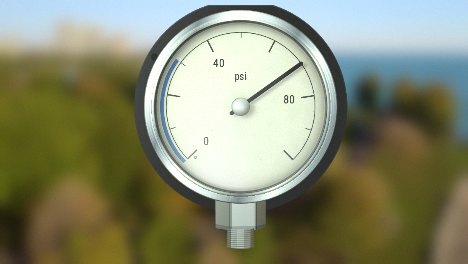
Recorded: 70 psi
